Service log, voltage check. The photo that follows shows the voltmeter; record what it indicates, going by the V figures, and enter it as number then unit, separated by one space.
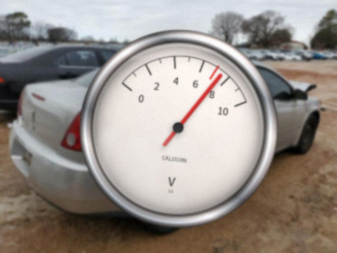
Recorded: 7.5 V
